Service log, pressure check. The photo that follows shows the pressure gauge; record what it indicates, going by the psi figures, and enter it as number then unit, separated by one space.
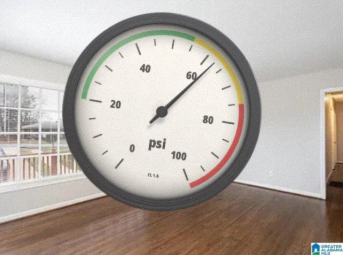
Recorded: 62.5 psi
